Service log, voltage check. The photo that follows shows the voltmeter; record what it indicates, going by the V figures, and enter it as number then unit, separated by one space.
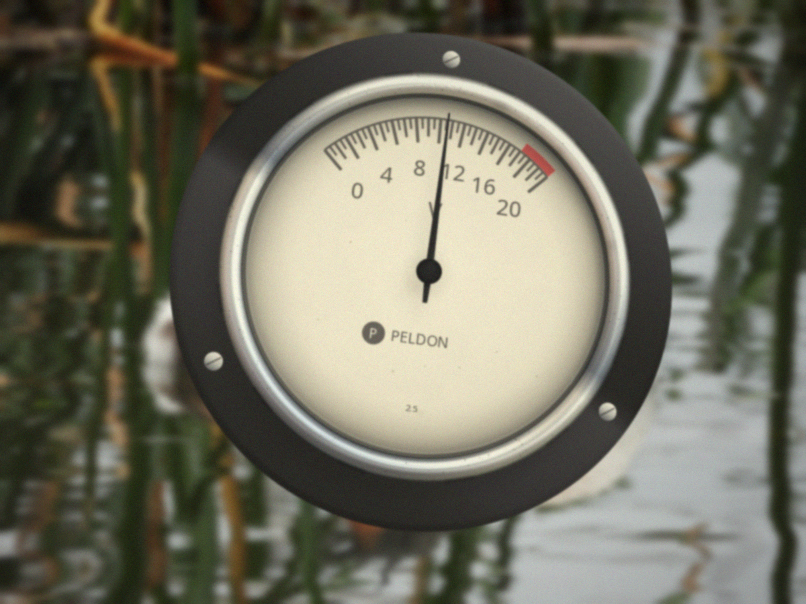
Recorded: 10.5 V
